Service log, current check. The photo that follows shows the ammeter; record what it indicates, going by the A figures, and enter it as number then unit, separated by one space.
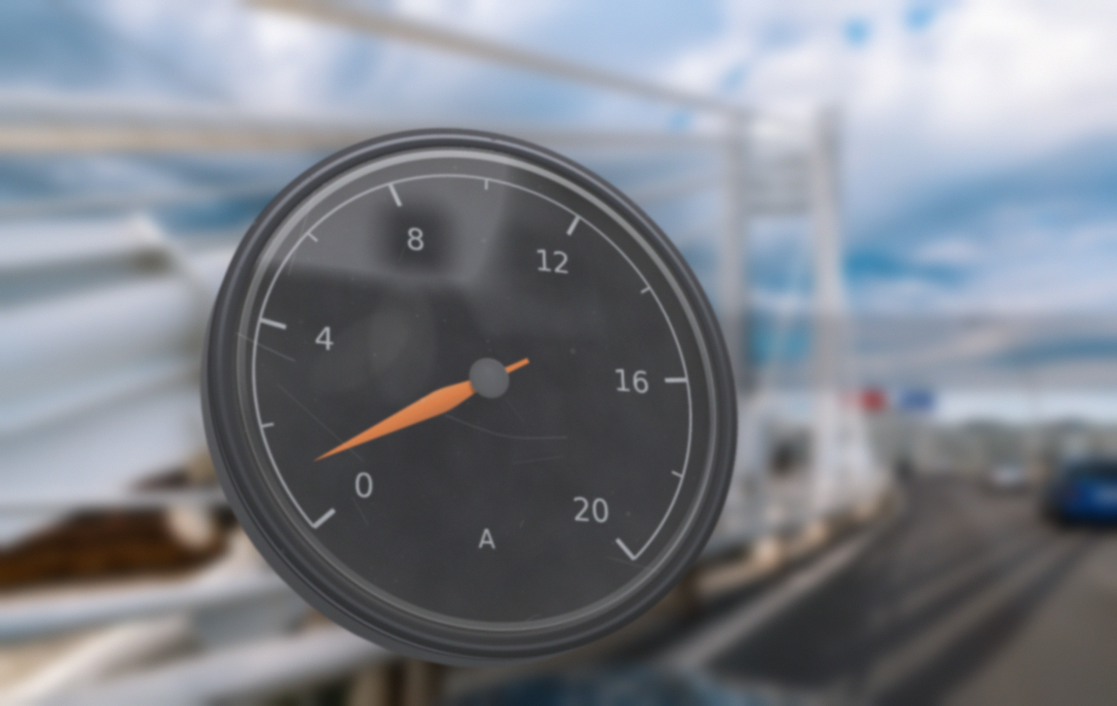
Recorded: 1 A
